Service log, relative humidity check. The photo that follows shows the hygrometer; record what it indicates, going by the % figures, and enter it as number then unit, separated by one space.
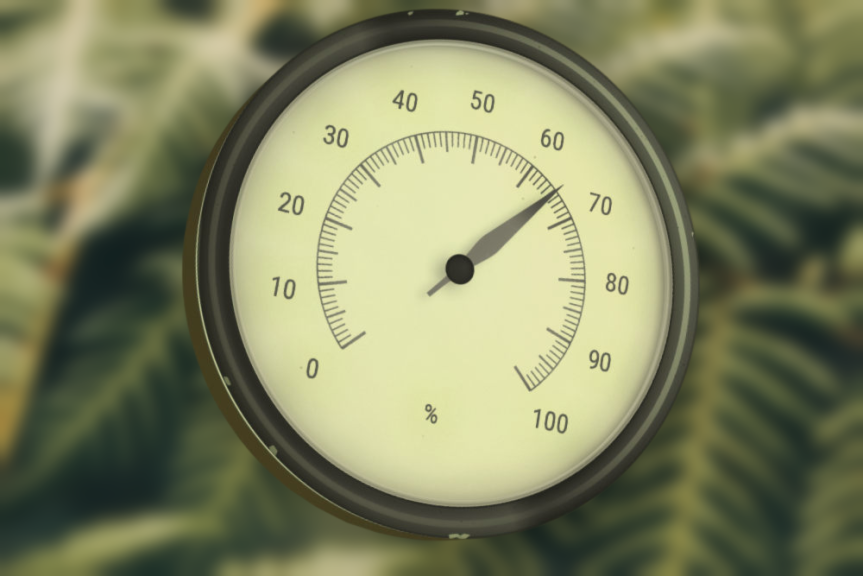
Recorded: 65 %
